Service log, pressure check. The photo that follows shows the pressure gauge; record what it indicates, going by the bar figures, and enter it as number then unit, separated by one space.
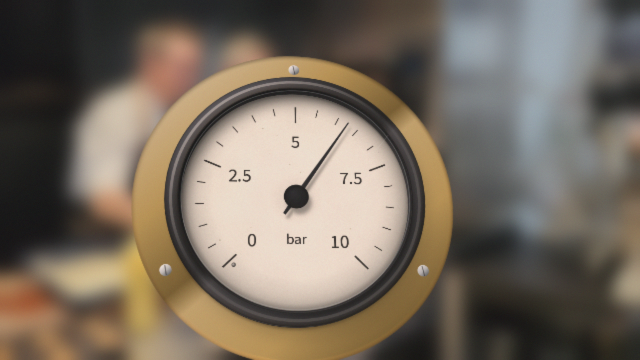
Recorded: 6.25 bar
